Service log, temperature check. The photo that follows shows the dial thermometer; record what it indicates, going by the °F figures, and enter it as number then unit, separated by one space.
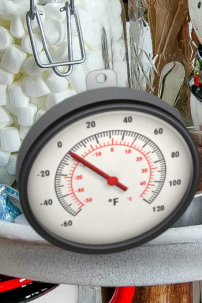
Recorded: 0 °F
